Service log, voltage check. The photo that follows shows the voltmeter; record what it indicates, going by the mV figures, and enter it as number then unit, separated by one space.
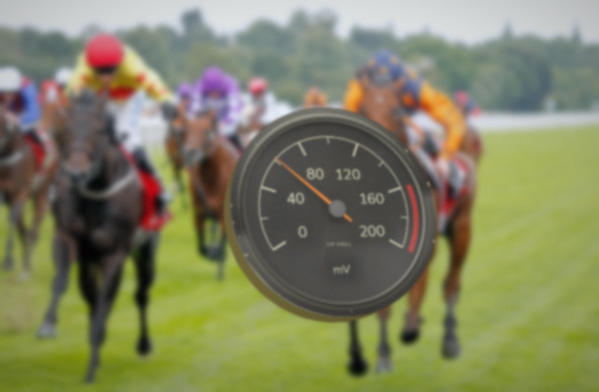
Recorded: 60 mV
